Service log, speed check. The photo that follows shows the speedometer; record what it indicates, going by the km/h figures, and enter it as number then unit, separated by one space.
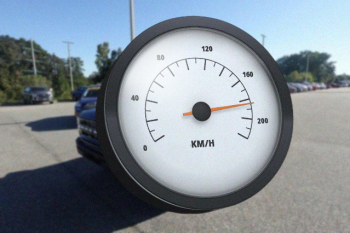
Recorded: 185 km/h
